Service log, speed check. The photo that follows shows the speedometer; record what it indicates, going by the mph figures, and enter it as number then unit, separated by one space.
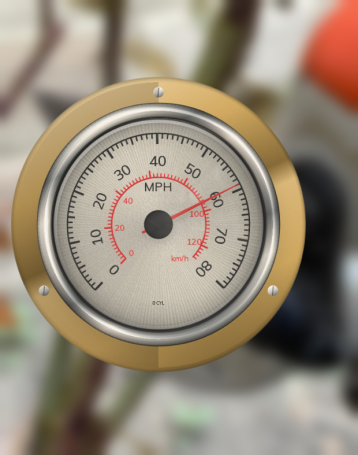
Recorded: 59 mph
